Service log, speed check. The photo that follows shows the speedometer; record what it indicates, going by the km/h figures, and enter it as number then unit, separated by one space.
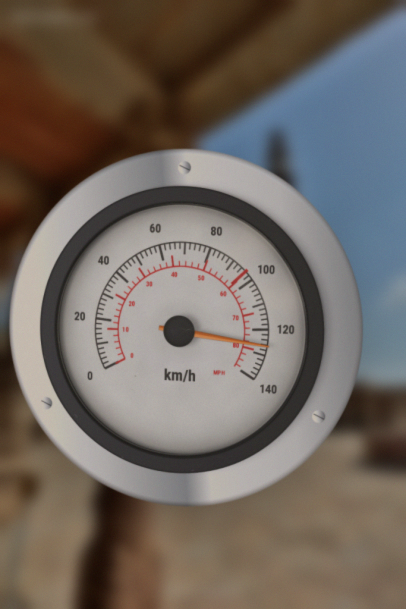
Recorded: 126 km/h
